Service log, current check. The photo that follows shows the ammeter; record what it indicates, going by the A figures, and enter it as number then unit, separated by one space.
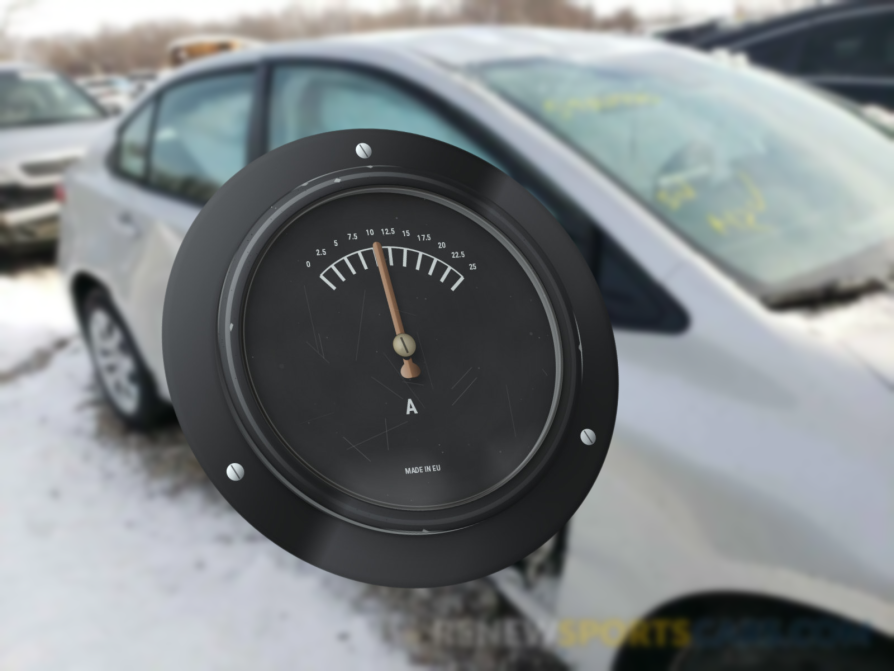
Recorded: 10 A
